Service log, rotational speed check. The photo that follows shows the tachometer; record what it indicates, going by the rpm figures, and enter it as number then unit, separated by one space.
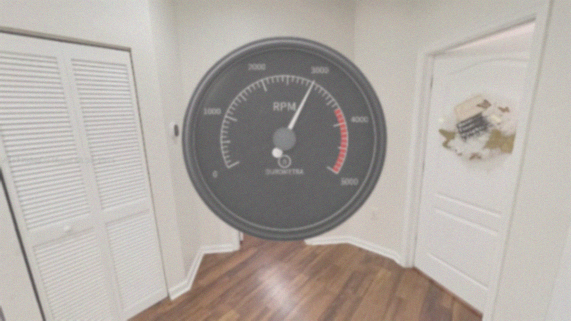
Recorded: 3000 rpm
